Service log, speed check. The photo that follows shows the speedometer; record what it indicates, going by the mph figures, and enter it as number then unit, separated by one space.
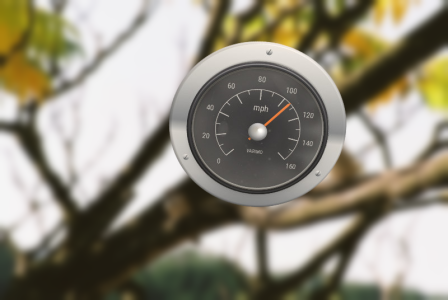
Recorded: 105 mph
